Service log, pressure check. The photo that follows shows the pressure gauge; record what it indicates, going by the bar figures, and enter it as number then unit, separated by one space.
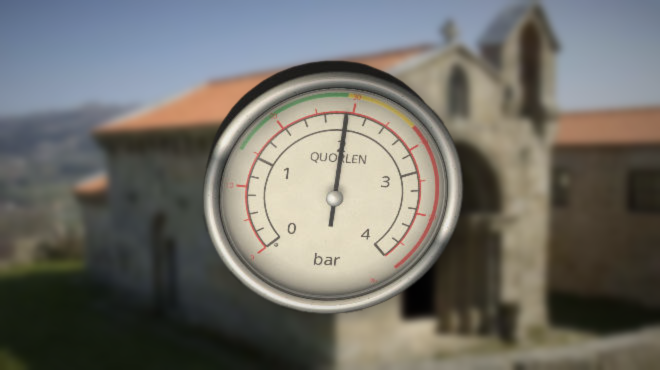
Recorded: 2 bar
